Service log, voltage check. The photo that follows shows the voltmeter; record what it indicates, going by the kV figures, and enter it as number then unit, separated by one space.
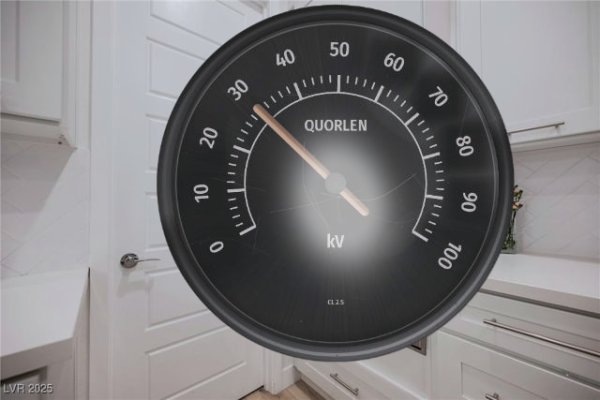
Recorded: 30 kV
